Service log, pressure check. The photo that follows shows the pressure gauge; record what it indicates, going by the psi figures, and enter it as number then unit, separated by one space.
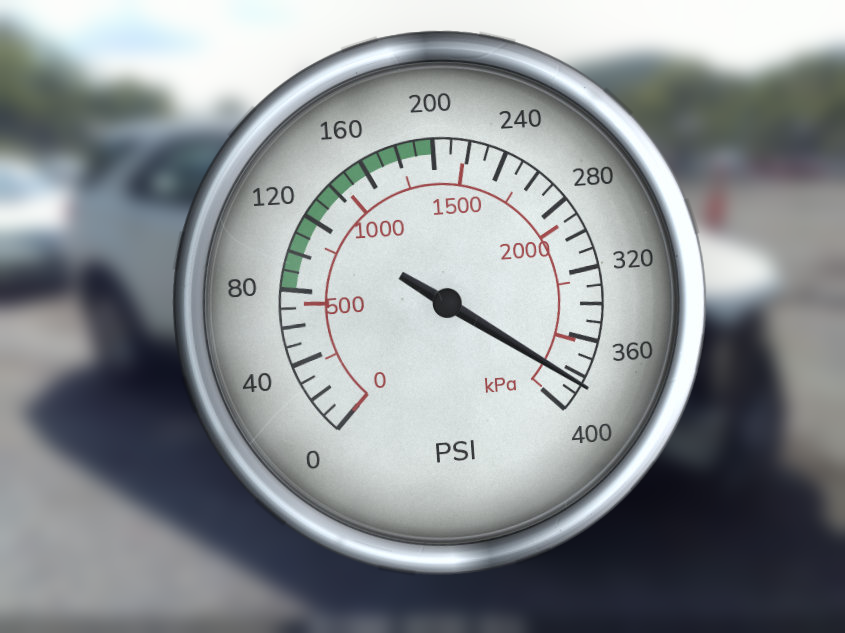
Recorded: 385 psi
